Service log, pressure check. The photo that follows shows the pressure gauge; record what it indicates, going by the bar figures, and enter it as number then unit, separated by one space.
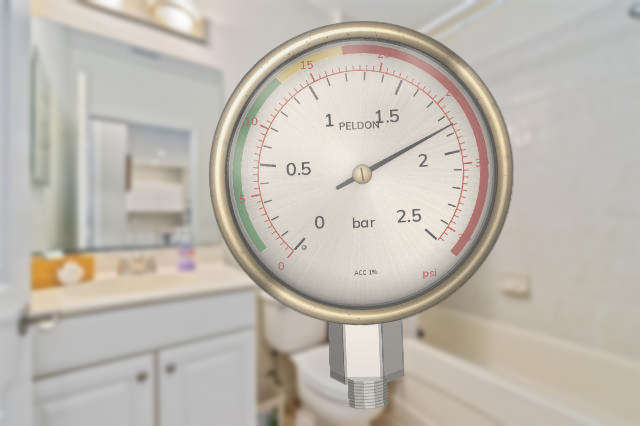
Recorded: 1.85 bar
